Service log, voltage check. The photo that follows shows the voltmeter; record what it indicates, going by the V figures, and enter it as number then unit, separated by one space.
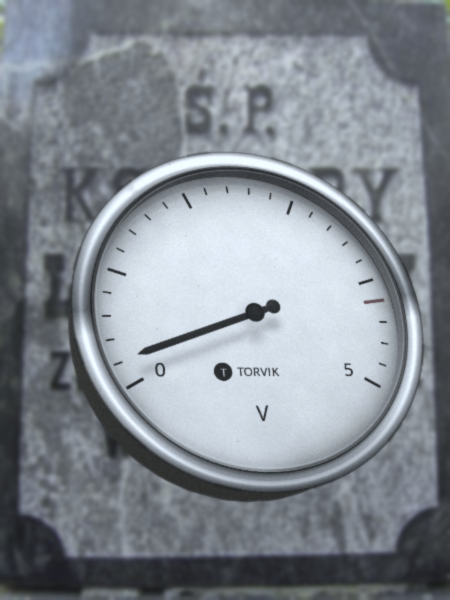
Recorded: 0.2 V
